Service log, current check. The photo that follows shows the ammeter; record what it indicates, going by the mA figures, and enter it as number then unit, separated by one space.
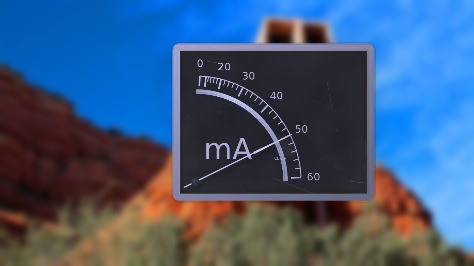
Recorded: 50 mA
